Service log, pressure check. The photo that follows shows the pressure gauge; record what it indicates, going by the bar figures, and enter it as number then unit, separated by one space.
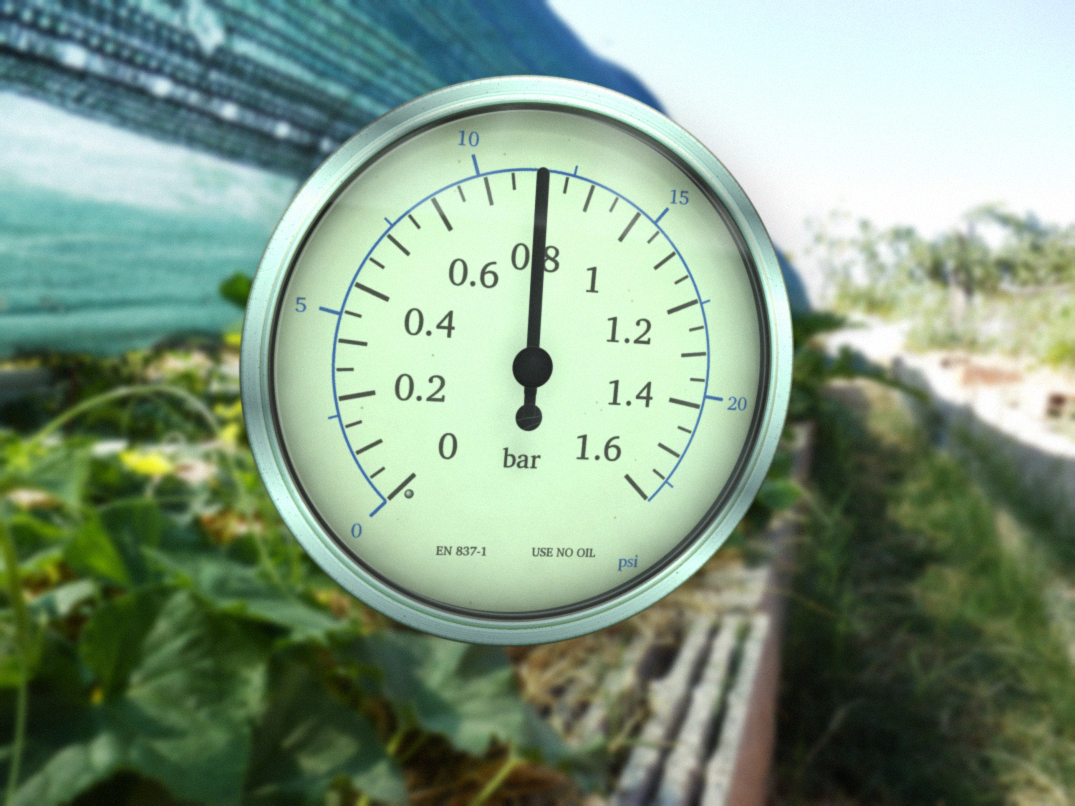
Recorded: 0.8 bar
